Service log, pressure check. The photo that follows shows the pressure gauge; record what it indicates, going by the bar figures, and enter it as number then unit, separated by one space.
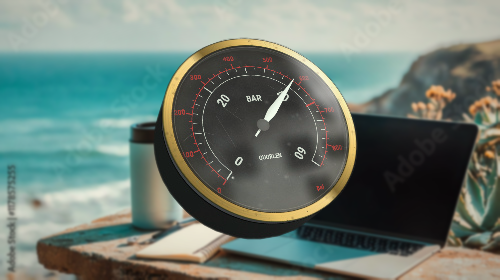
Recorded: 40 bar
